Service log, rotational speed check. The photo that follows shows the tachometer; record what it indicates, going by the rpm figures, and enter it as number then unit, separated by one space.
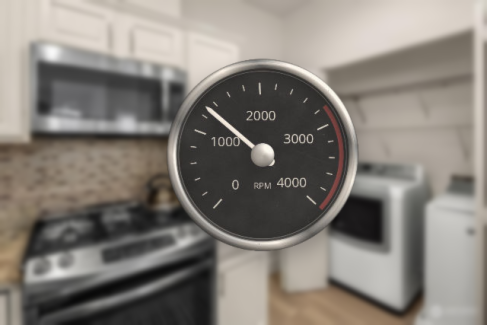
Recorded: 1300 rpm
